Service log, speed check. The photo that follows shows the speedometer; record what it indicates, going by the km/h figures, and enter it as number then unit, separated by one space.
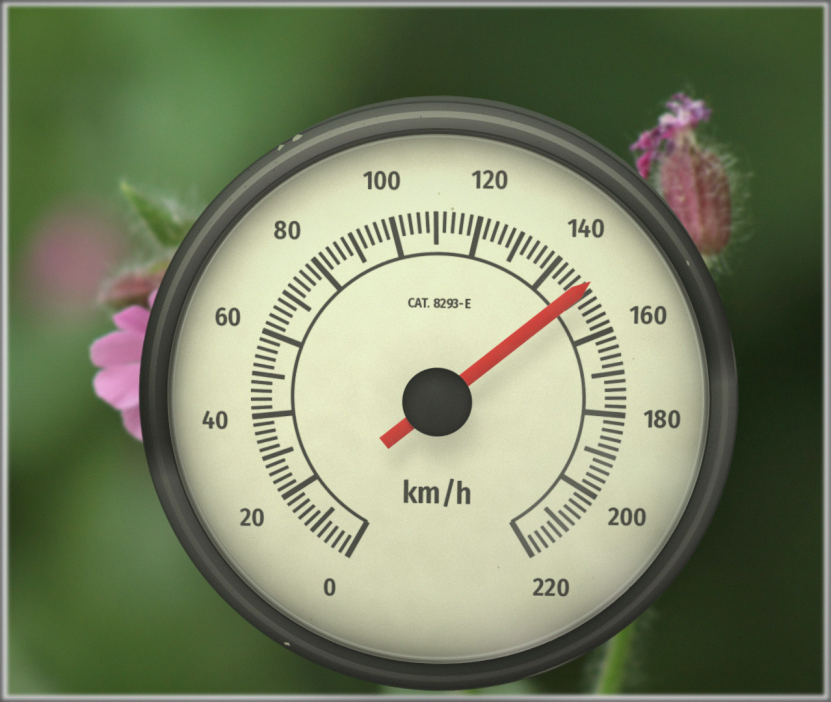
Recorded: 148 km/h
